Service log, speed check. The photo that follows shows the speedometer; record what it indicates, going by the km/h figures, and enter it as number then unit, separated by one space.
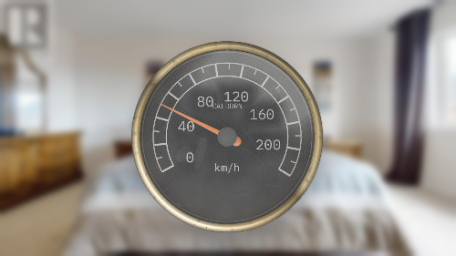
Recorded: 50 km/h
